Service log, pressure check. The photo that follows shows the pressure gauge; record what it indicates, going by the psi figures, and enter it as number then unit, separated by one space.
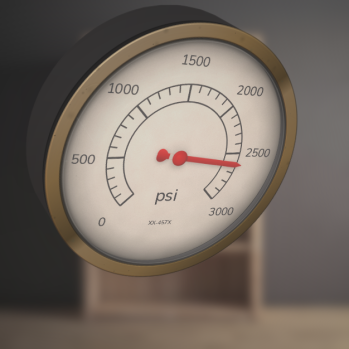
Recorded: 2600 psi
